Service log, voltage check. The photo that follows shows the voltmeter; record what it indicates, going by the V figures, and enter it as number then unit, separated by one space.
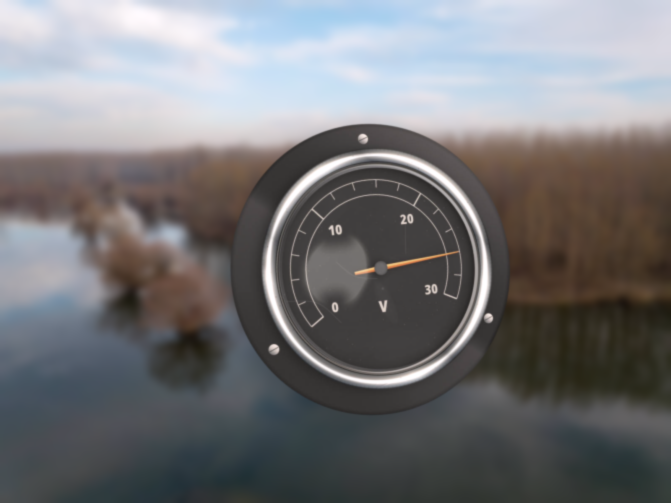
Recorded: 26 V
